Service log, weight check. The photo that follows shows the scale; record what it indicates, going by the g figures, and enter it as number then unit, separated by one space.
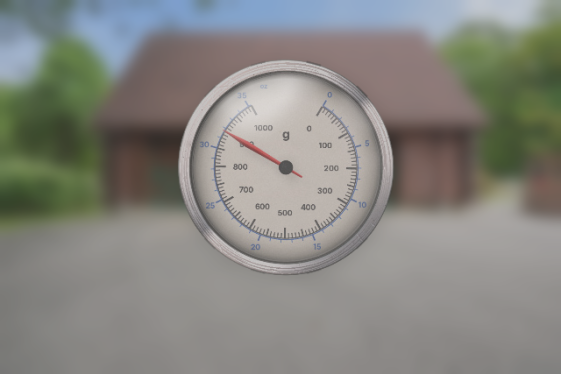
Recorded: 900 g
